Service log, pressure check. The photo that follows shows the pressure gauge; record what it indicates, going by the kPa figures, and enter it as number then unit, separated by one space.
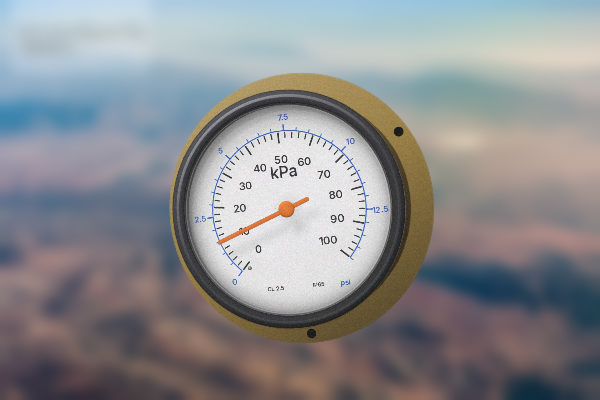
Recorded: 10 kPa
